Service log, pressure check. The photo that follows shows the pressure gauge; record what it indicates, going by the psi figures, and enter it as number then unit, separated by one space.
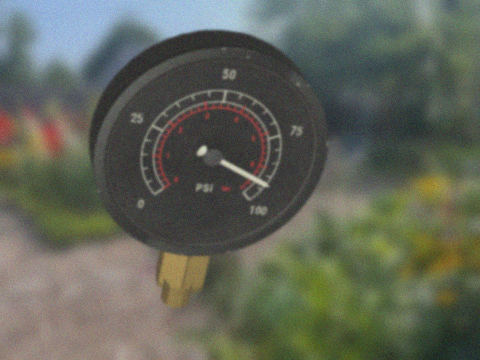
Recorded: 92.5 psi
